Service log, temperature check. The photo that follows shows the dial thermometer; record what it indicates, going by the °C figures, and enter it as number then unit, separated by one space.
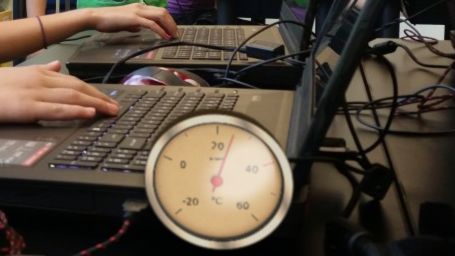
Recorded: 25 °C
